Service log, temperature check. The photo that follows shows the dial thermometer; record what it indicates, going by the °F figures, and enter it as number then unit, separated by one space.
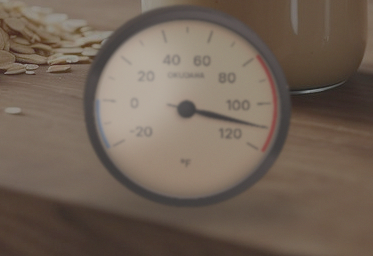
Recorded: 110 °F
